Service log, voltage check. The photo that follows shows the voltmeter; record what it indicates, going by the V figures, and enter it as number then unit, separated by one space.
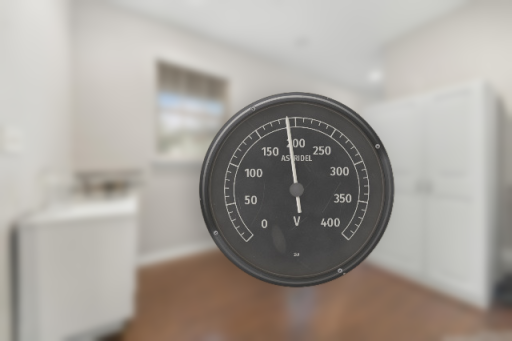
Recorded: 190 V
